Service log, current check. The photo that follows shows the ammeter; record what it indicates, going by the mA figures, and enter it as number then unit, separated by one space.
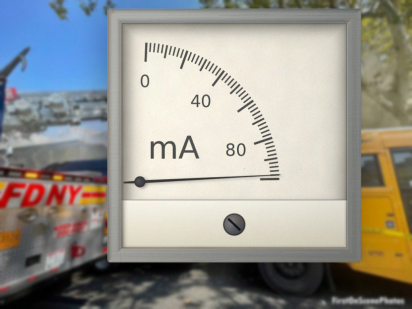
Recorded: 98 mA
